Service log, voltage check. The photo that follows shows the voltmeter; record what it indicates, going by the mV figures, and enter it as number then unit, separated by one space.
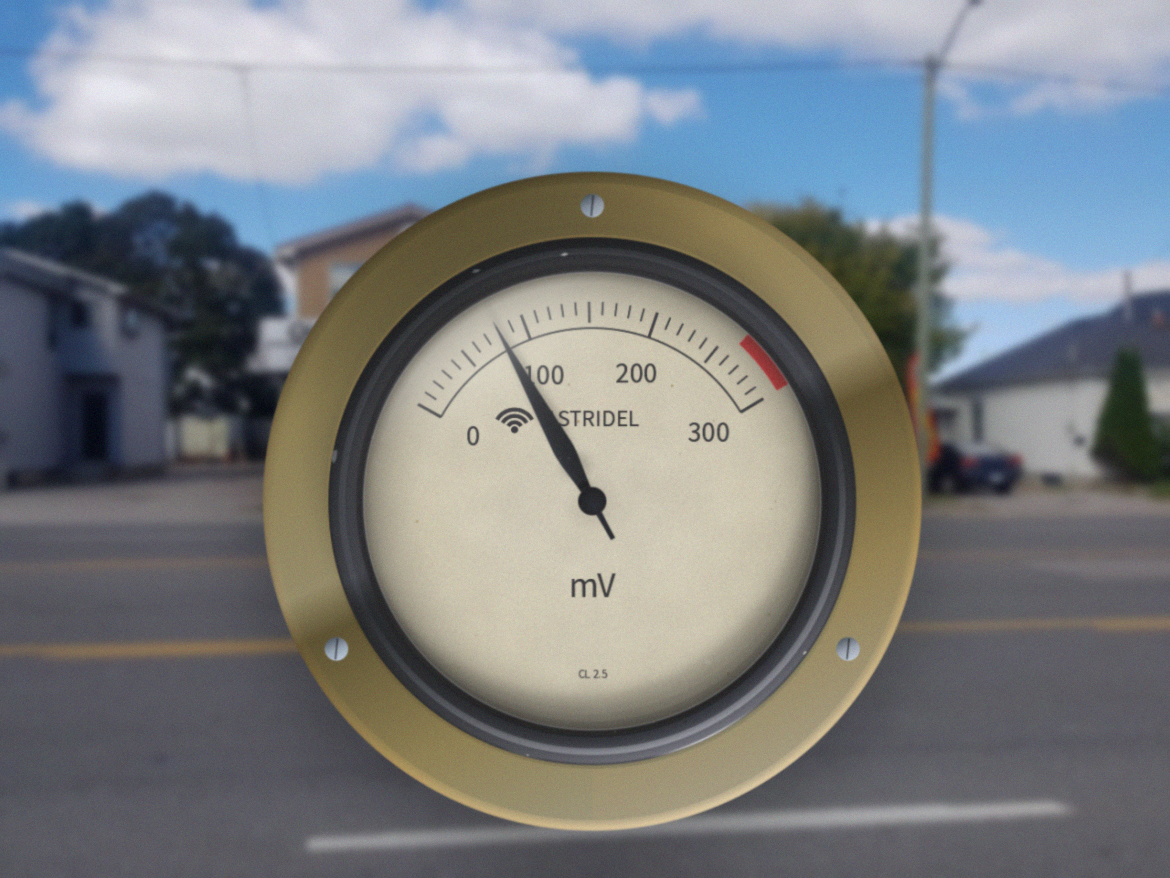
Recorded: 80 mV
